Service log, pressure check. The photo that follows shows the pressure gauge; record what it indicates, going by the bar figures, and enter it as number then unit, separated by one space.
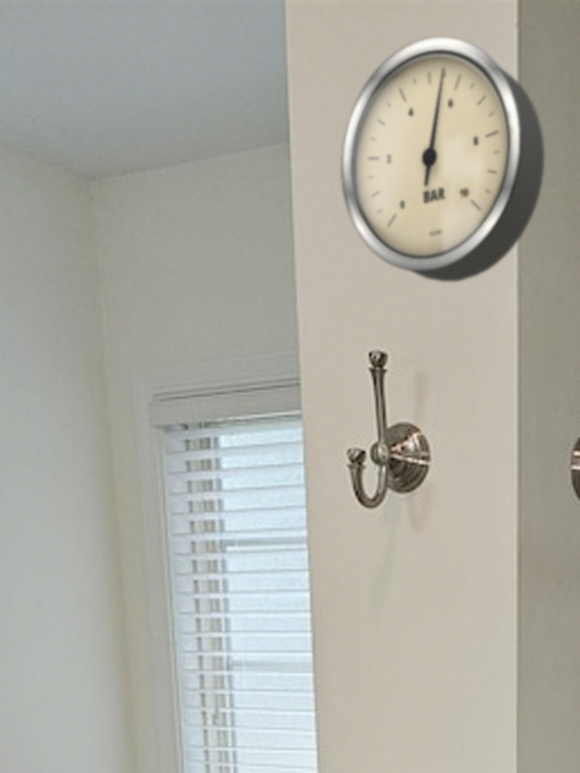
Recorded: 5.5 bar
